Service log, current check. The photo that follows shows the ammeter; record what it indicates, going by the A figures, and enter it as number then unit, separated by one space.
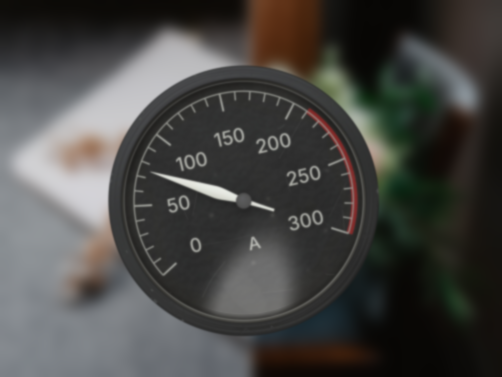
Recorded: 75 A
